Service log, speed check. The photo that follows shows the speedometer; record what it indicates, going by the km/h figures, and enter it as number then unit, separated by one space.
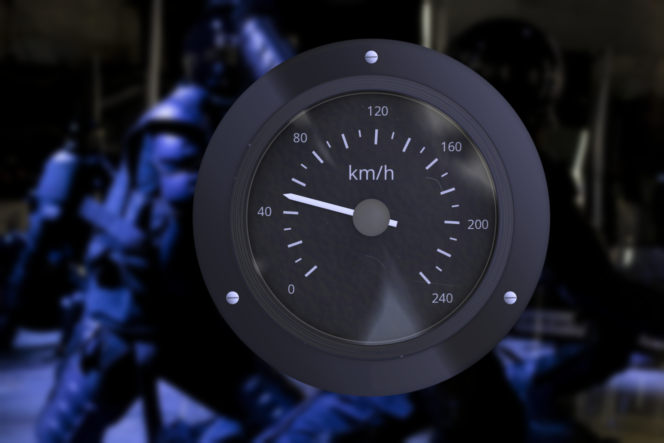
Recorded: 50 km/h
